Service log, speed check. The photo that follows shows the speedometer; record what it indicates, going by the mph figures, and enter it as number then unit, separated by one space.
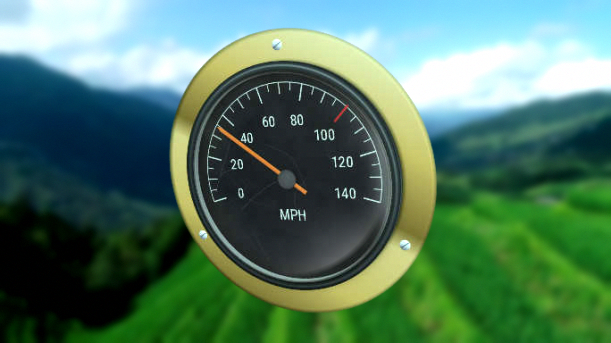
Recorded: 35 mph
